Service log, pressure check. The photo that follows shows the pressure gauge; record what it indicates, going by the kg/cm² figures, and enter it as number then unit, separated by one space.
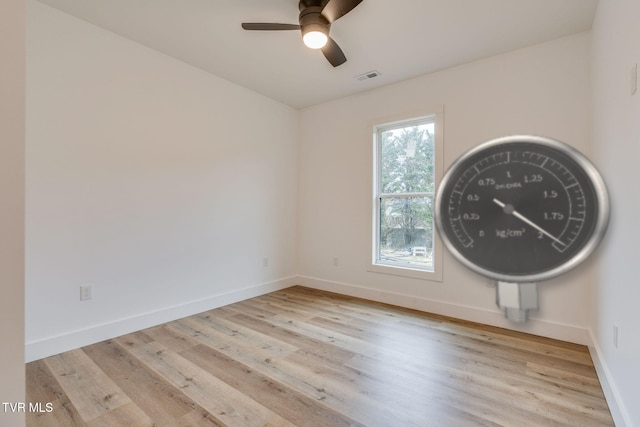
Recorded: 1.95 kg/cm²
